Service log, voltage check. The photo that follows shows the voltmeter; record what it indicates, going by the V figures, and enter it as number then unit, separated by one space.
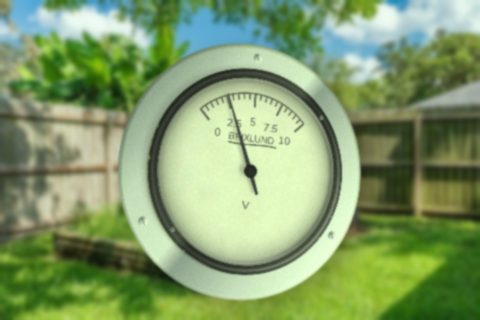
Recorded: 2.5 V
